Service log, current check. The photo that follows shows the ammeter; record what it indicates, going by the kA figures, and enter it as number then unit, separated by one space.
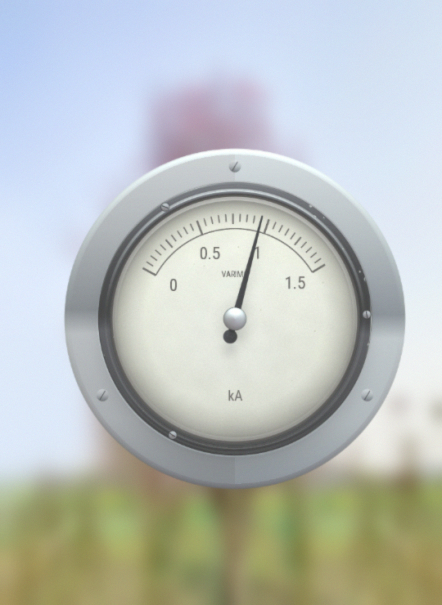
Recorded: 0.95 kA
